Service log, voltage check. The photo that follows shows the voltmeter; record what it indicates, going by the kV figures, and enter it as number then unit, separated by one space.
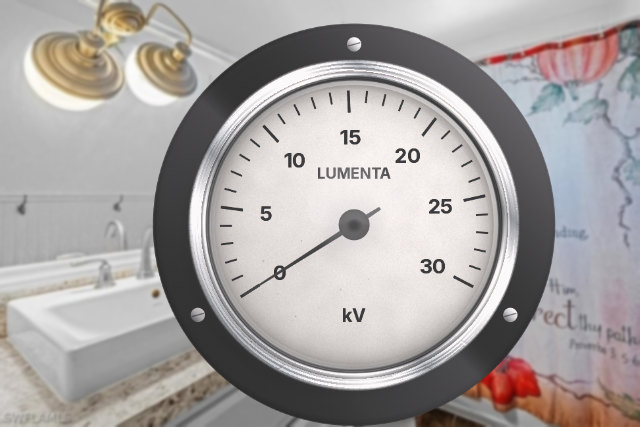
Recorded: 0 kV
